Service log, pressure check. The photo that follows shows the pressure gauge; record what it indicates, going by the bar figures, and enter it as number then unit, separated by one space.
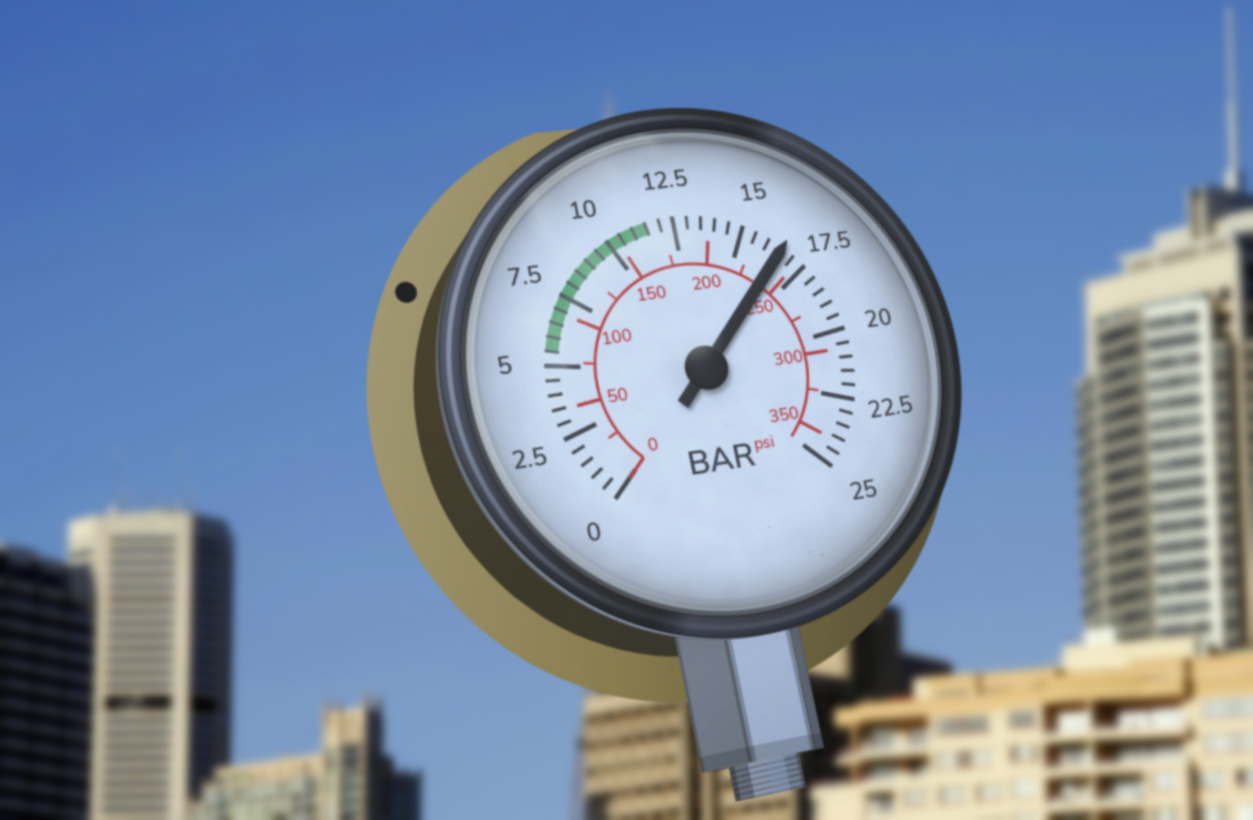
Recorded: 16.5 bar
